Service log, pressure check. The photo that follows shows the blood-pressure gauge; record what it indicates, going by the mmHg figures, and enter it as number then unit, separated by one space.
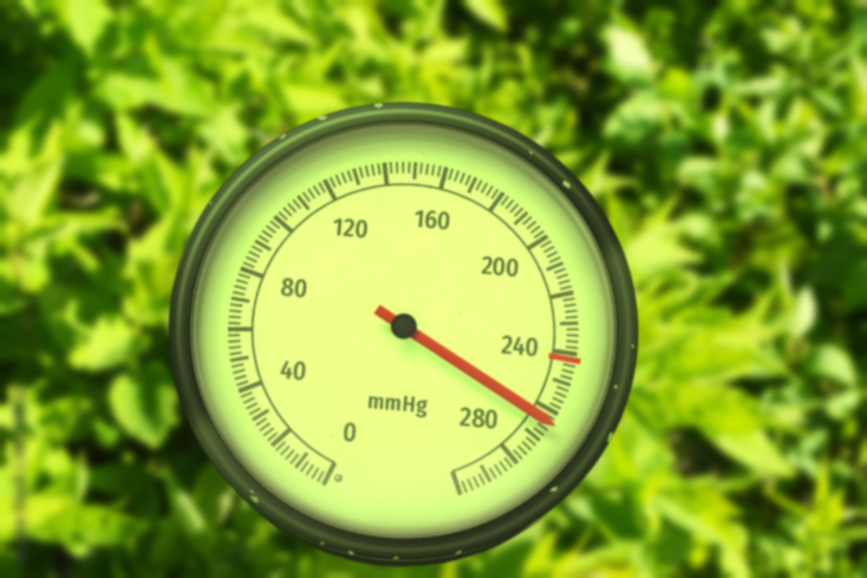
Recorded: 264 mmHg
